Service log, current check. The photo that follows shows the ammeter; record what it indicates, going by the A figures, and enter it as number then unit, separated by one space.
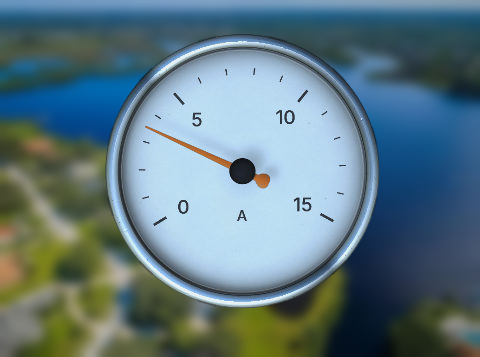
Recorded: 3.5 A
